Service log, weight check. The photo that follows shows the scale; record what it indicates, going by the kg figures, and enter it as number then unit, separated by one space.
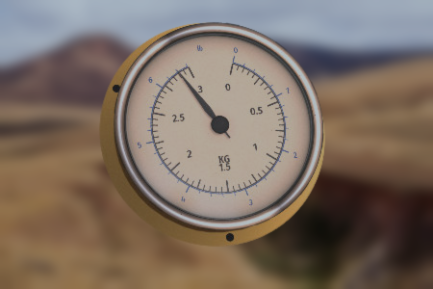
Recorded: 2.9 kg
